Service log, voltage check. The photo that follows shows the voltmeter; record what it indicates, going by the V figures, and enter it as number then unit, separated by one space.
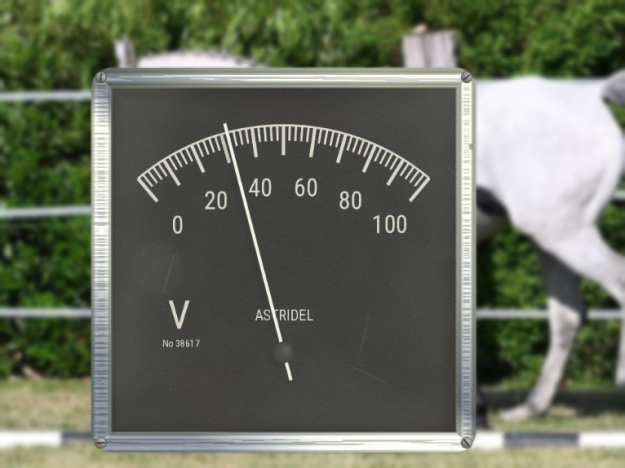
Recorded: 32 V
